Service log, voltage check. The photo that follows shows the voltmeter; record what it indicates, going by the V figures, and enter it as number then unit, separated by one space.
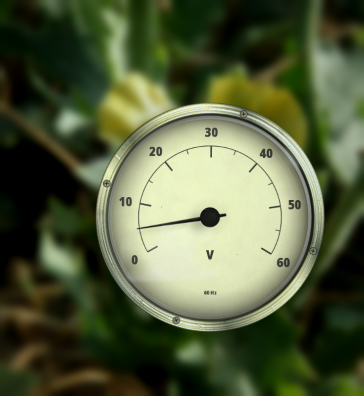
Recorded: 5 V
